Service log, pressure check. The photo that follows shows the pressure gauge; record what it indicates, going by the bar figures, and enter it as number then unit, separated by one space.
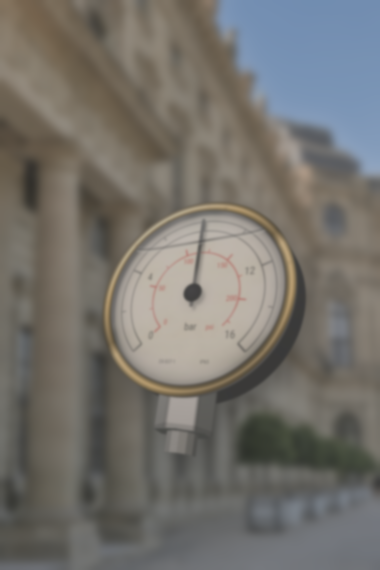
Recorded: 8 bar
